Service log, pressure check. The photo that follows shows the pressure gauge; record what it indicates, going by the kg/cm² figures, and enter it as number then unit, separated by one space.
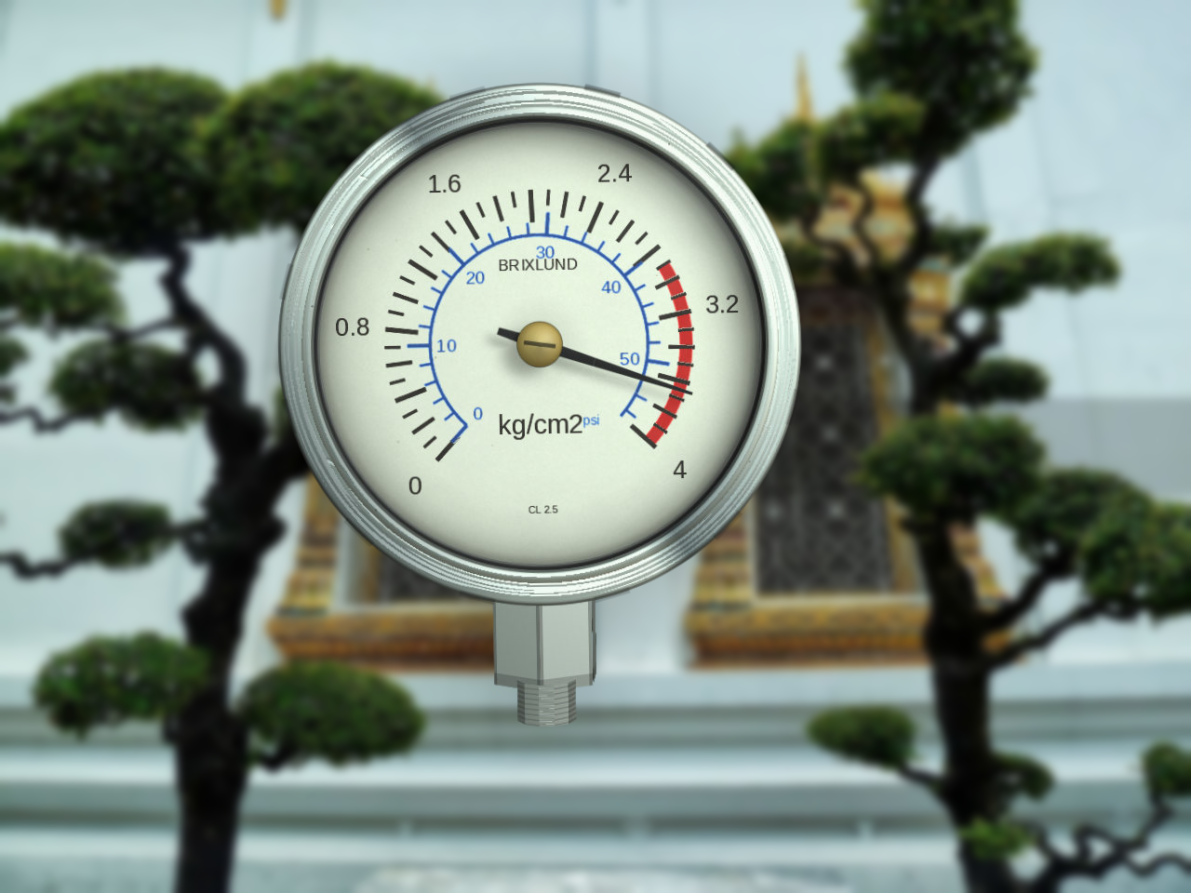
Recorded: 3.65 kg/cm²
